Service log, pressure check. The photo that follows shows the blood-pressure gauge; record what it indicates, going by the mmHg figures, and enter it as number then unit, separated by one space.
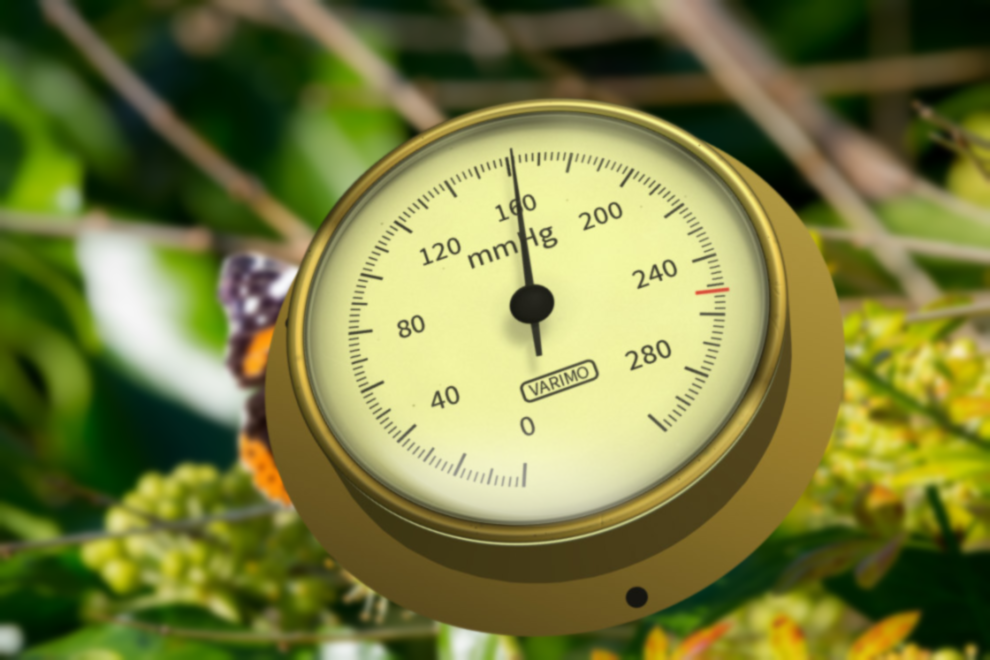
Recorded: 162 mmHg
